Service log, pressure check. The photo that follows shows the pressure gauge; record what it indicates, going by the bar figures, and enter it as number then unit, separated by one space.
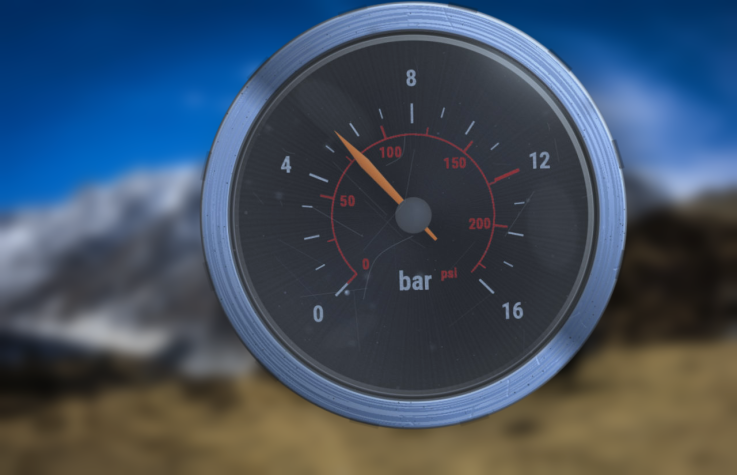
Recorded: 5.5 bar
